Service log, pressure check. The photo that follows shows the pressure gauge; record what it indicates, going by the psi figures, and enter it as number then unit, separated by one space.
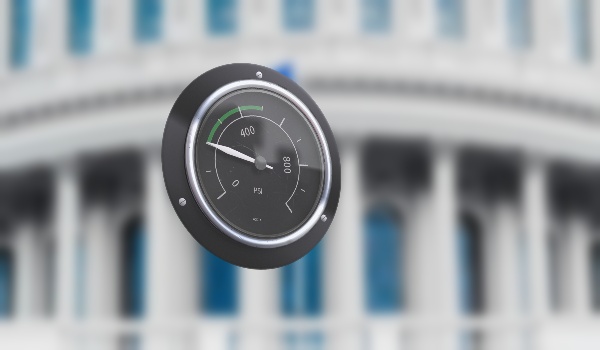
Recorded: 200 psi
